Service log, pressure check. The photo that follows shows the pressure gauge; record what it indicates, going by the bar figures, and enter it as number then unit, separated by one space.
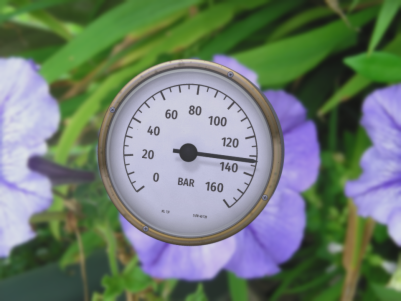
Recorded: 132.5 bar
